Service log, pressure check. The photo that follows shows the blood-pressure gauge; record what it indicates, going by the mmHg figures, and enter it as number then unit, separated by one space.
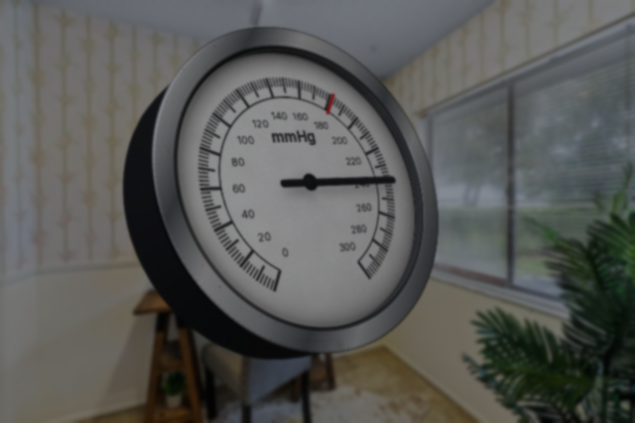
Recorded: 240 mmHg
